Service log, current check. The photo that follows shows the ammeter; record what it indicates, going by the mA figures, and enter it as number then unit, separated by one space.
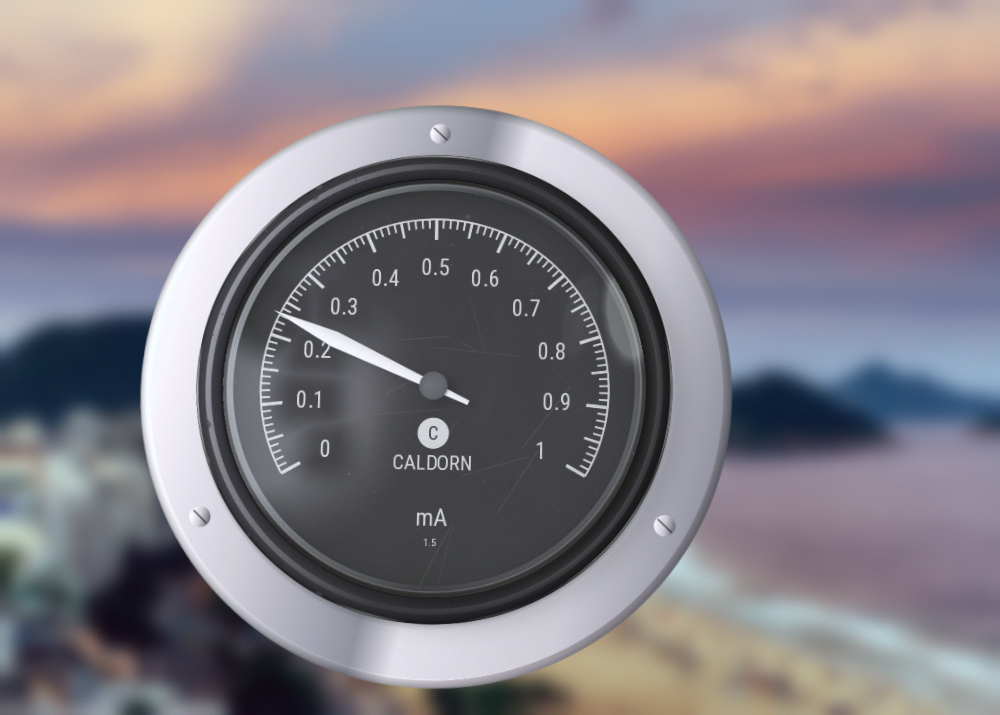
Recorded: 0.23 mA
